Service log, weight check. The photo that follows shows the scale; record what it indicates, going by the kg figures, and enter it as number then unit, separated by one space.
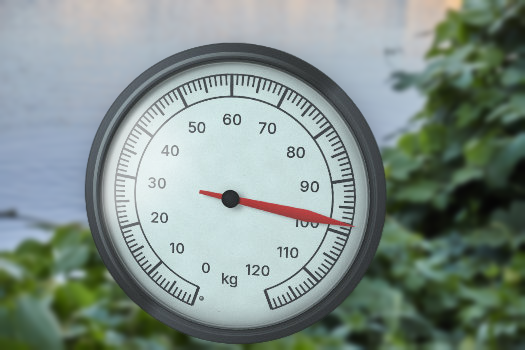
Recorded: 98 kg
